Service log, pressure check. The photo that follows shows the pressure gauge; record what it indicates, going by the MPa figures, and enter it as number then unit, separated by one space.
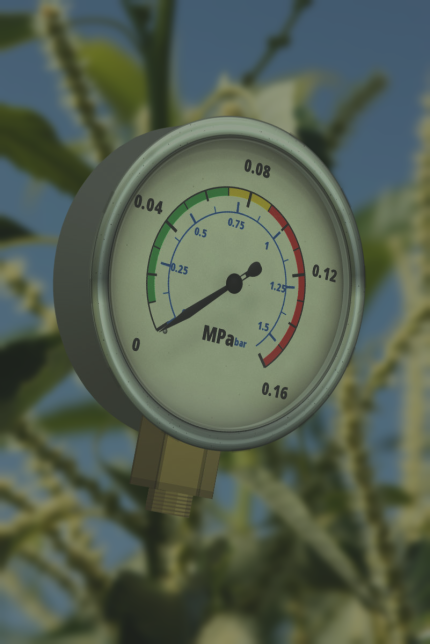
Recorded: 0 MPa
